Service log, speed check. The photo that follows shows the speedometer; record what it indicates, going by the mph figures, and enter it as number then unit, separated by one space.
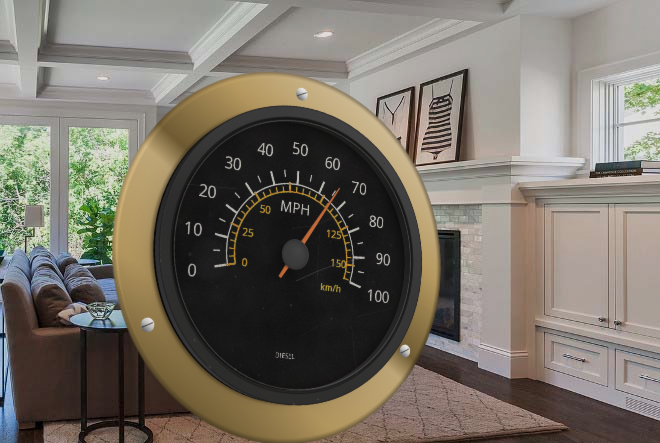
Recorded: 65 mph
